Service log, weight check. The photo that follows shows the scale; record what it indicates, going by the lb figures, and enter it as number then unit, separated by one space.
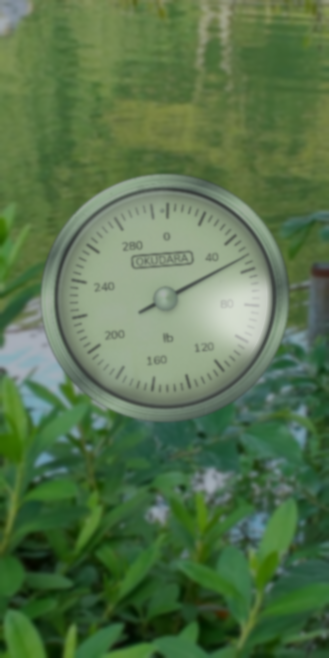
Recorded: 52 lb
